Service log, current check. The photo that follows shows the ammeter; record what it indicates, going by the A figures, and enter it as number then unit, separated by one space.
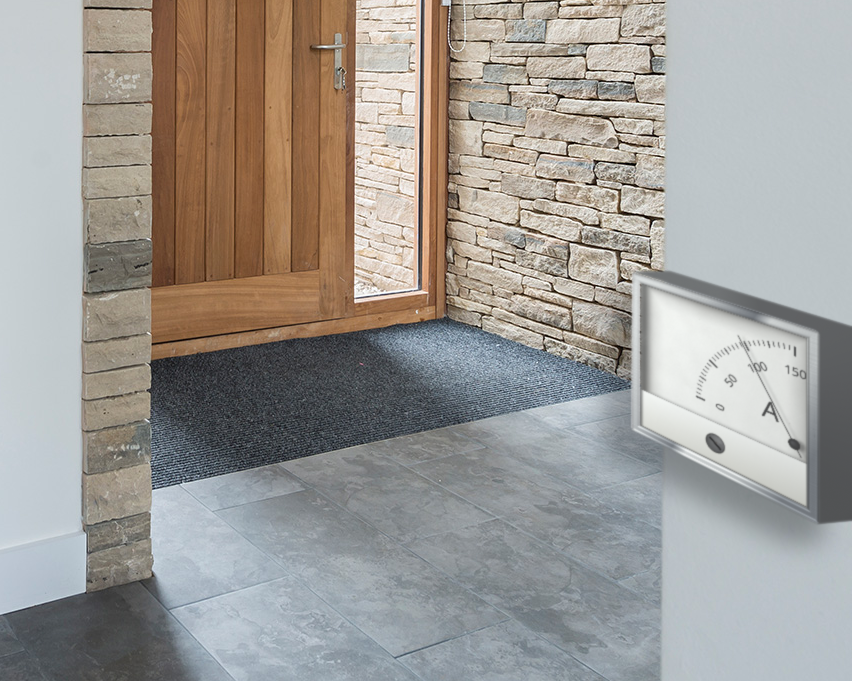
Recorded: 100 A
